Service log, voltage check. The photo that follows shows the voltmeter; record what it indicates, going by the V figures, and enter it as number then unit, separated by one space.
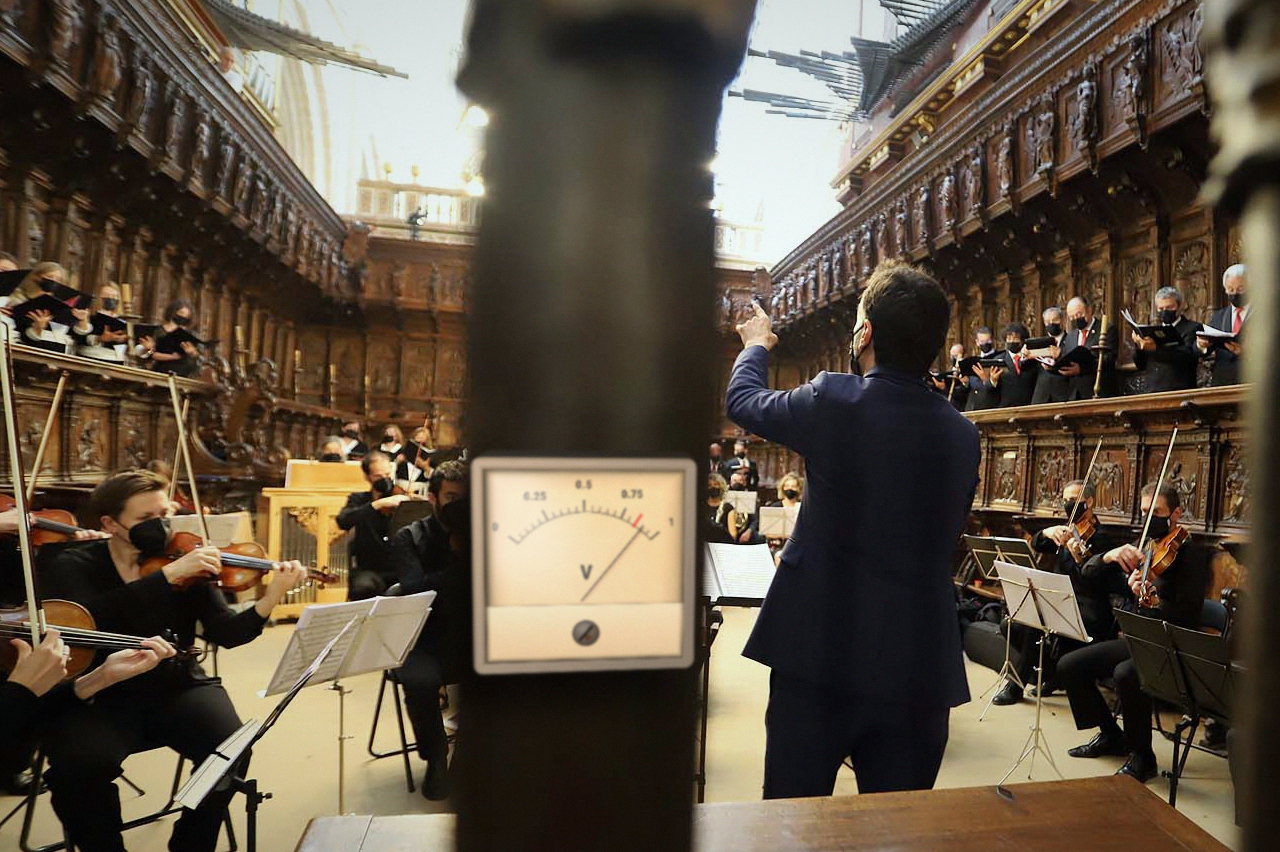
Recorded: 0.9 V
